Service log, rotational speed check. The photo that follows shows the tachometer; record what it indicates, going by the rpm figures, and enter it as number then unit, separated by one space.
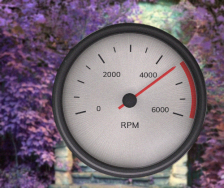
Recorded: 4500 rpm
